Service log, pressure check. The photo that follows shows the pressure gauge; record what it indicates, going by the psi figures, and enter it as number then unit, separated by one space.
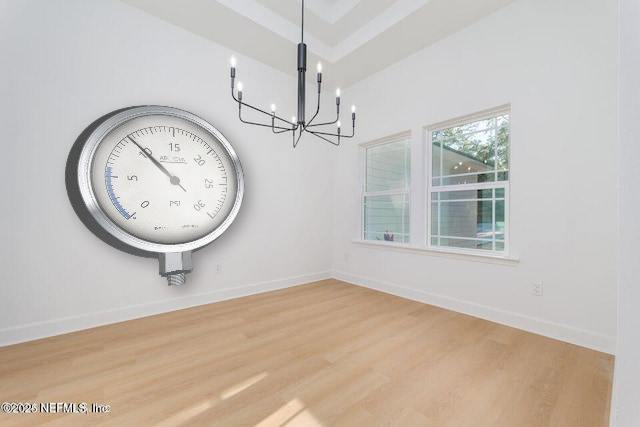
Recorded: 10 psi
